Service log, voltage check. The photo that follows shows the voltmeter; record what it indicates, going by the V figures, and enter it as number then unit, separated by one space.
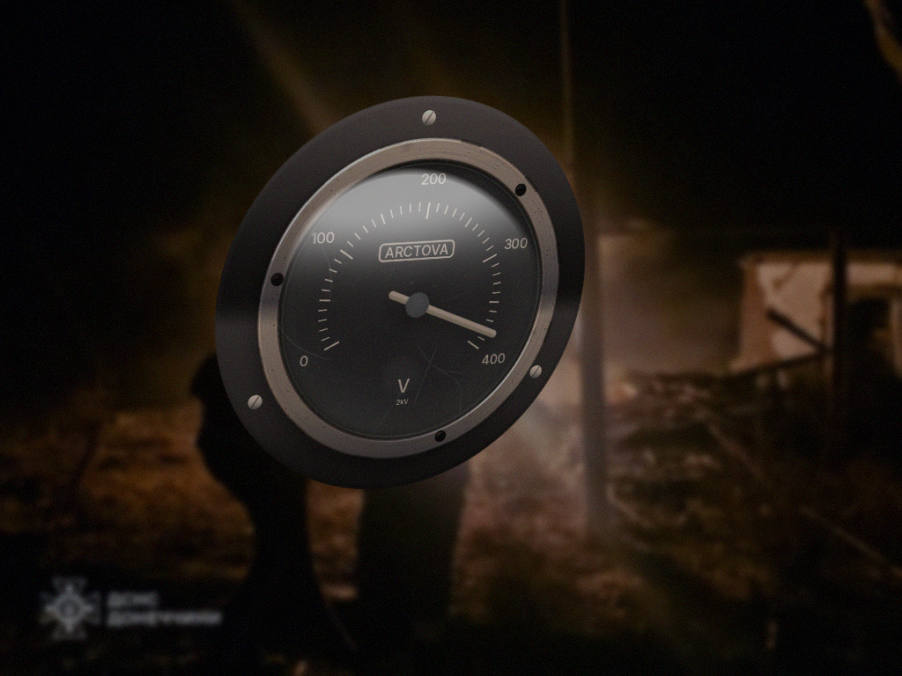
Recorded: 380 V
